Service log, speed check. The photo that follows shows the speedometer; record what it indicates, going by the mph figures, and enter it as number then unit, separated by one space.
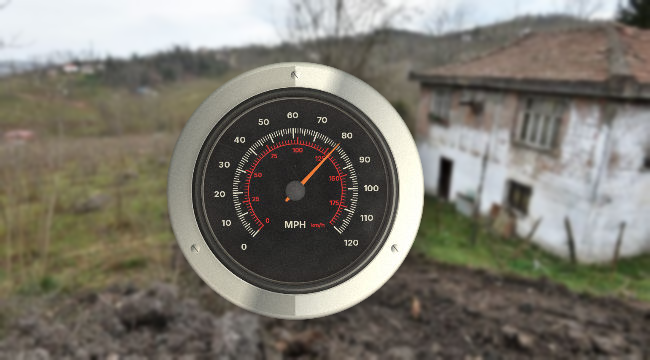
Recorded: 80 mph
